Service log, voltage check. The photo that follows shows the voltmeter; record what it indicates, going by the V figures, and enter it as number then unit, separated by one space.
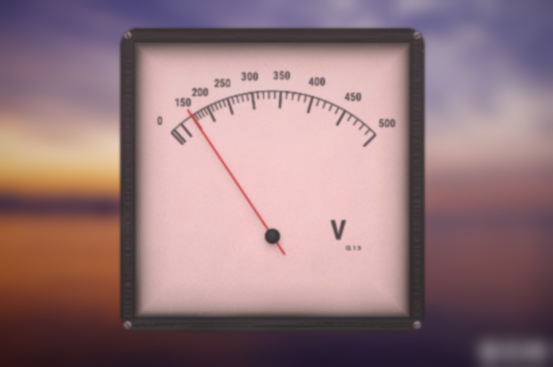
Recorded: 150 V
